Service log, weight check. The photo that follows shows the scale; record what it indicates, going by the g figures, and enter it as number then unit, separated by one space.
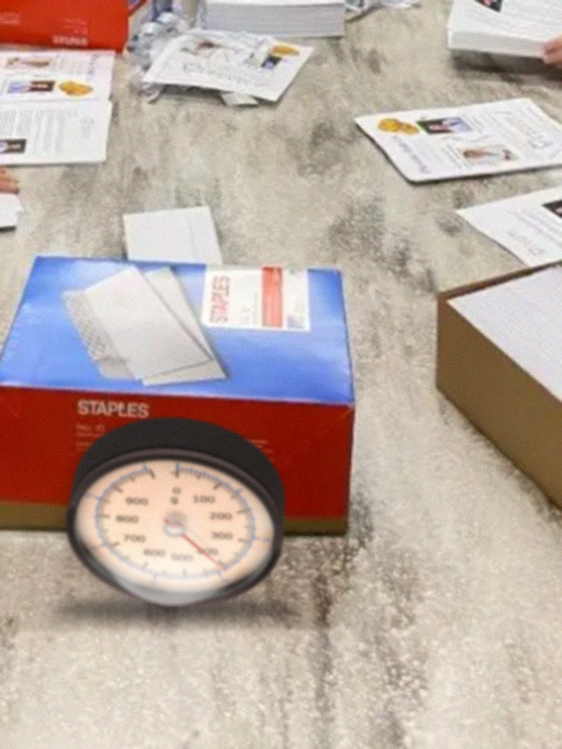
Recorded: 400 g
